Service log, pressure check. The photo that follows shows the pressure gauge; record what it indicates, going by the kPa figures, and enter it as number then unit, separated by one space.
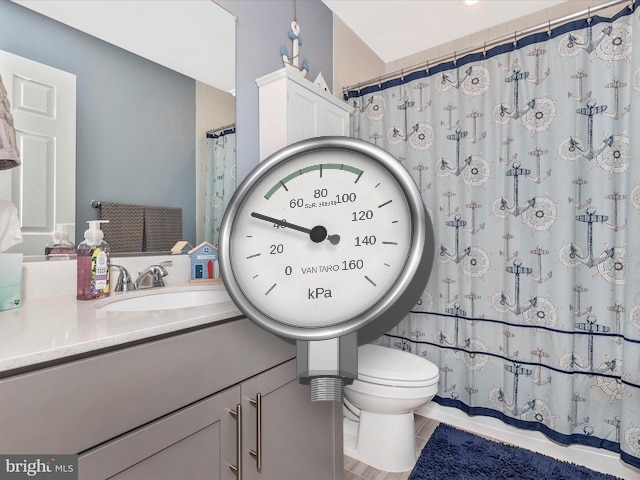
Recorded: 40 kPa
